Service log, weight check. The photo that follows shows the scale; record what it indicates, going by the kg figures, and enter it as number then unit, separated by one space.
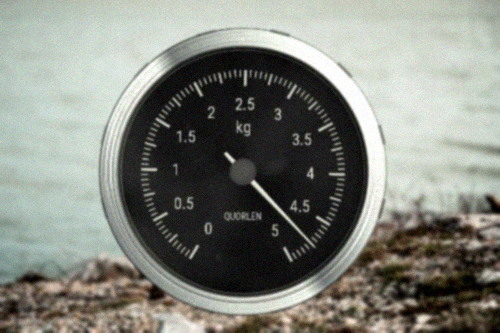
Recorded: 4.75 kg
